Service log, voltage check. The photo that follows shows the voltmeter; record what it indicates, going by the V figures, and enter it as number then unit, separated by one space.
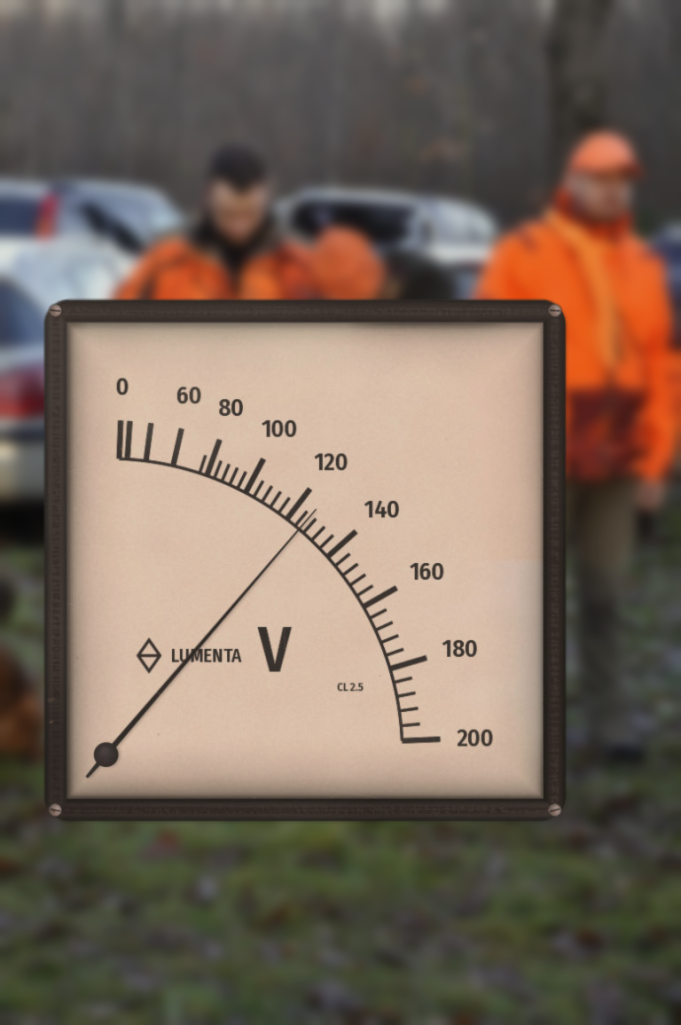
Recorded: 126 V
